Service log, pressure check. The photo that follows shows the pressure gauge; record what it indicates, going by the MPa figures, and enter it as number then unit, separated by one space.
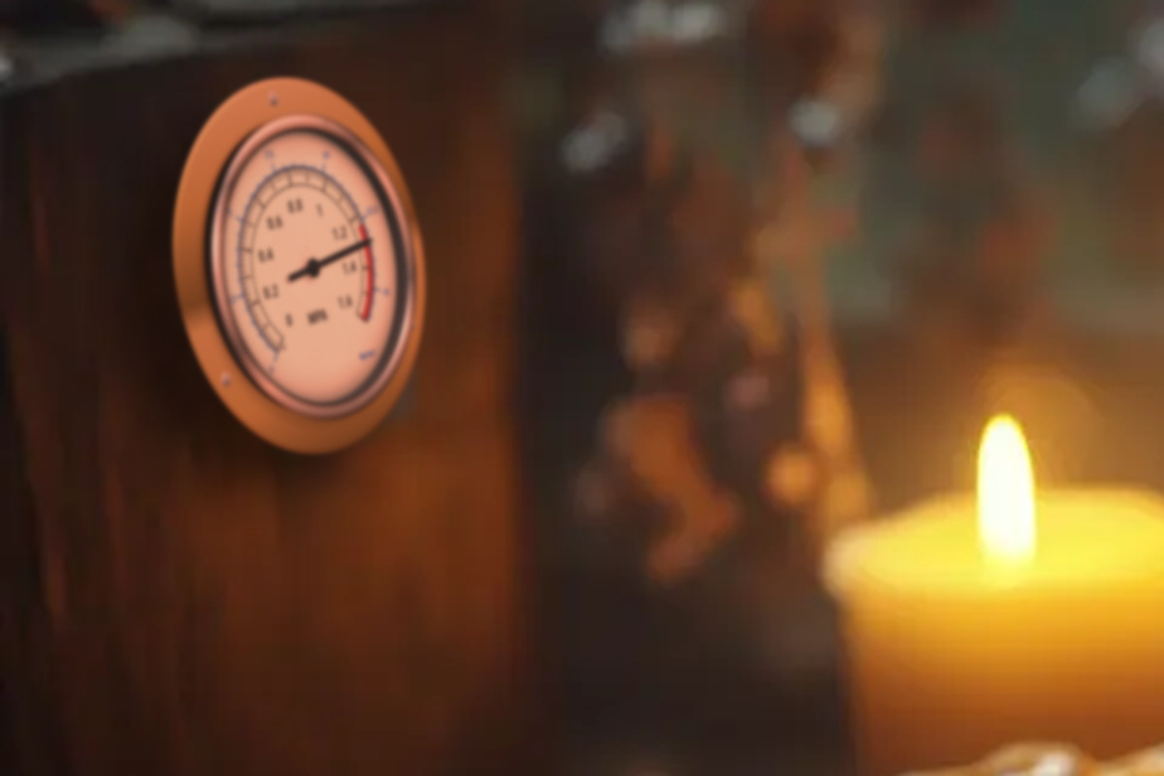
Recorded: 1.3 MPa
